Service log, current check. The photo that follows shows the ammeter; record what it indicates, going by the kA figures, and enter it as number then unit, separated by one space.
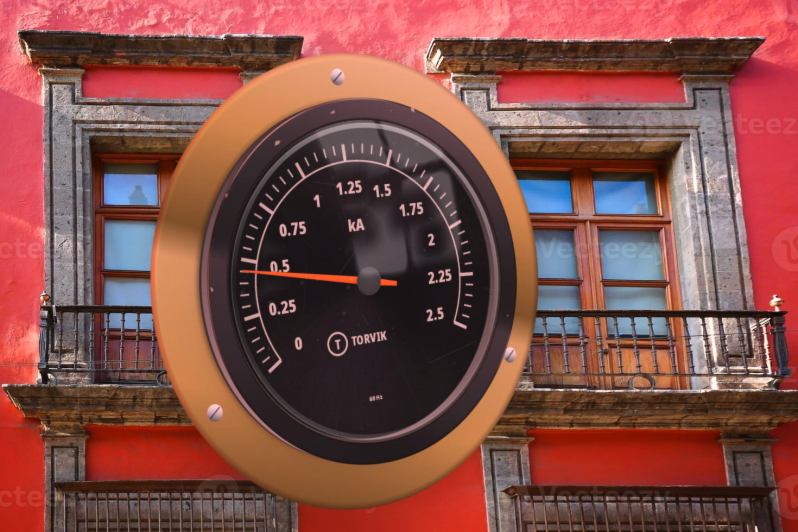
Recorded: 0.45 kA
